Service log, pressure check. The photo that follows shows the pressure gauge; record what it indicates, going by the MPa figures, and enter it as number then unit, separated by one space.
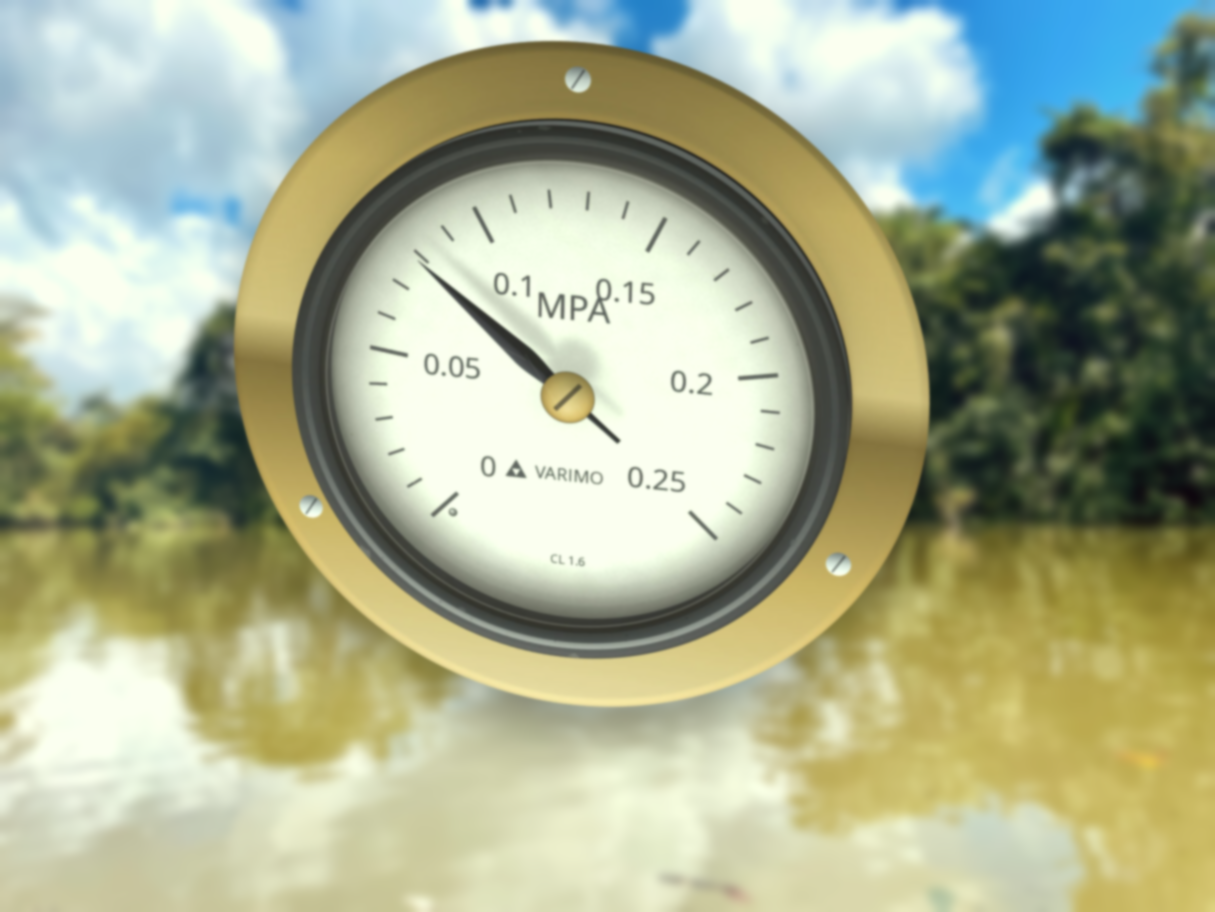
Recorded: 0.08 MPa
